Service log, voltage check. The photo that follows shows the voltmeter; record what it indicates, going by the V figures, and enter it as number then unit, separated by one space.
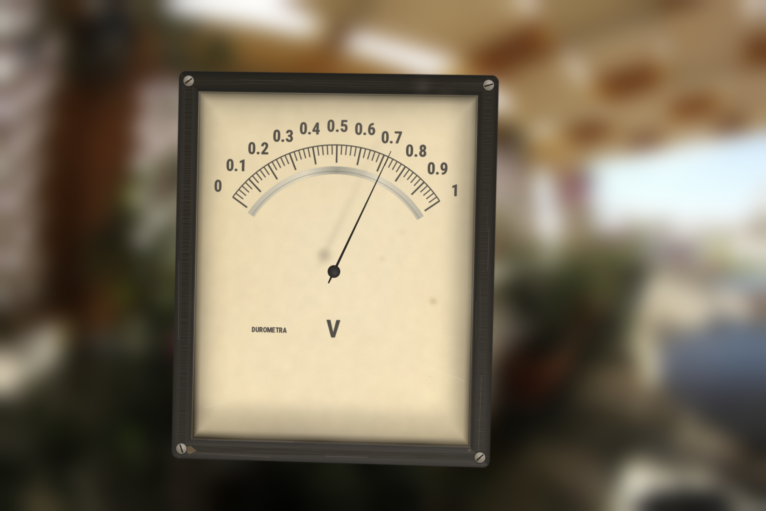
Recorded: 0.72 V
